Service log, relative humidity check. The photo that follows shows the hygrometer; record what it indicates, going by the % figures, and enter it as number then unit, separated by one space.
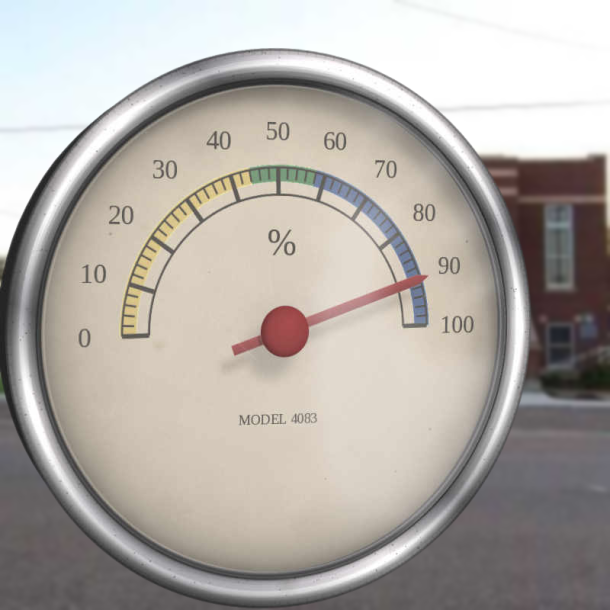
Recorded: 90 %
